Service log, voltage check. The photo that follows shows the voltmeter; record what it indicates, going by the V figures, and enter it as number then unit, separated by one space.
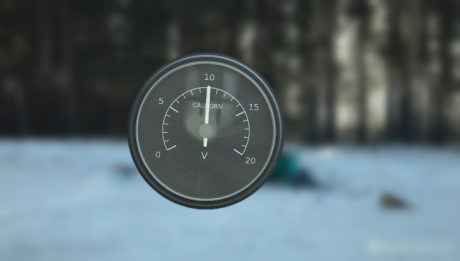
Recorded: 10 V
